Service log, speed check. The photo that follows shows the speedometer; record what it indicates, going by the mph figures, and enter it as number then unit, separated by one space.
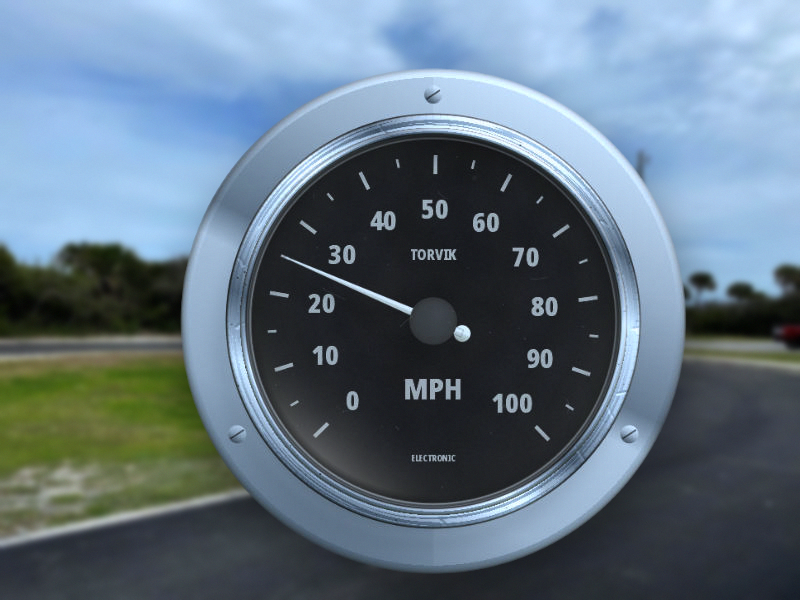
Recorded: 25 mph
